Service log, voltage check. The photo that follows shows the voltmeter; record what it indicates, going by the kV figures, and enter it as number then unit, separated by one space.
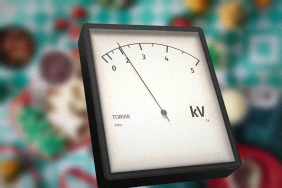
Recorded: 2 kV
